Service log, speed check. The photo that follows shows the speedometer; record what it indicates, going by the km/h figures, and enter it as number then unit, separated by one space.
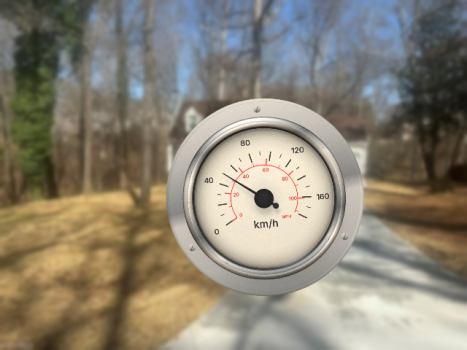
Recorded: 50 km/h
